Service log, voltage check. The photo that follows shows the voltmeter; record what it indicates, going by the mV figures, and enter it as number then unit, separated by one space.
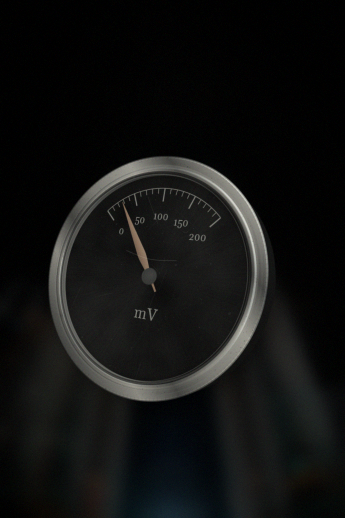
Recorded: 30 mV
